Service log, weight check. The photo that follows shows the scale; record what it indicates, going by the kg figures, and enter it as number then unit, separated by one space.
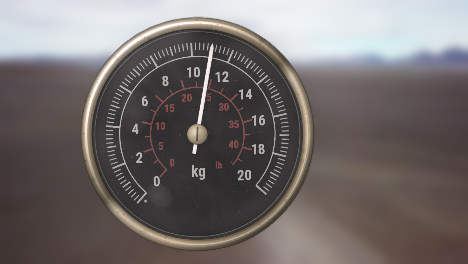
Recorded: 11 kg
